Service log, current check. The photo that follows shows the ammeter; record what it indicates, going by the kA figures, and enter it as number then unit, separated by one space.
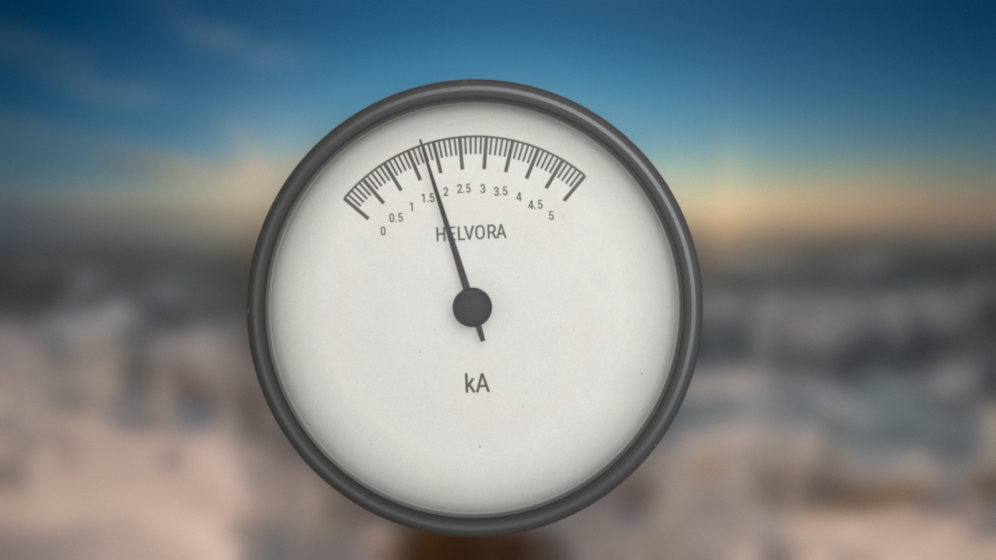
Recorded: 1.8 kA
